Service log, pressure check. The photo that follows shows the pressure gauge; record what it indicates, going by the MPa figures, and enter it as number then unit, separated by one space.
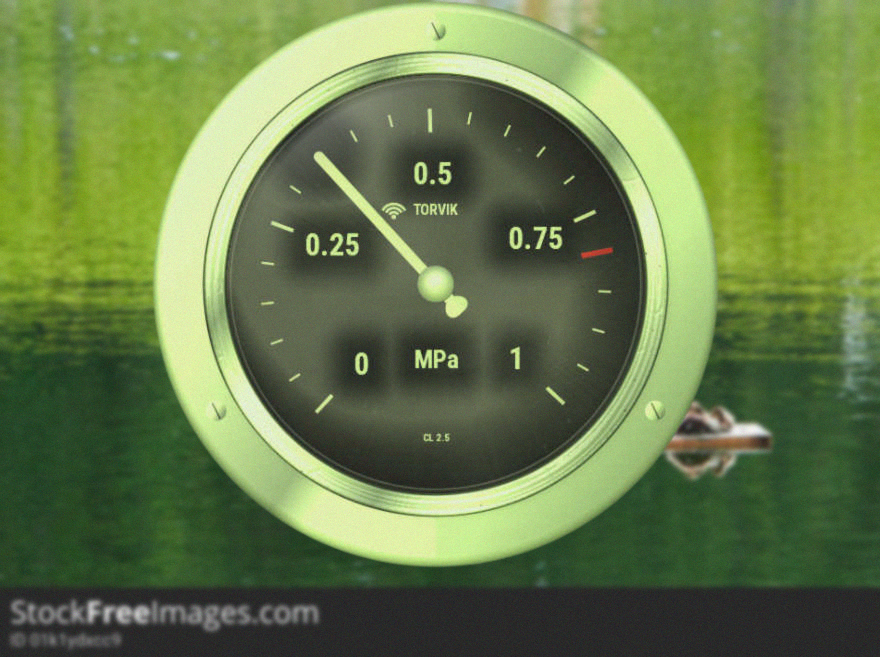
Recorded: 0.35 MPa
